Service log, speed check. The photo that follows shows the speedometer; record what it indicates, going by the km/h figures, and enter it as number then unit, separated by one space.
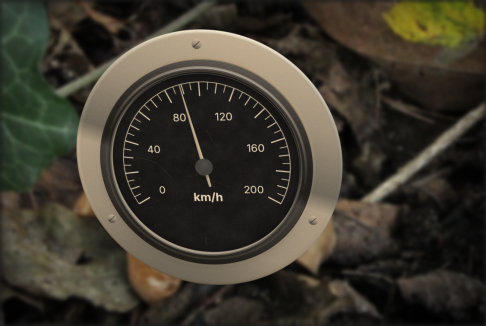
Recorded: 90 km/h
